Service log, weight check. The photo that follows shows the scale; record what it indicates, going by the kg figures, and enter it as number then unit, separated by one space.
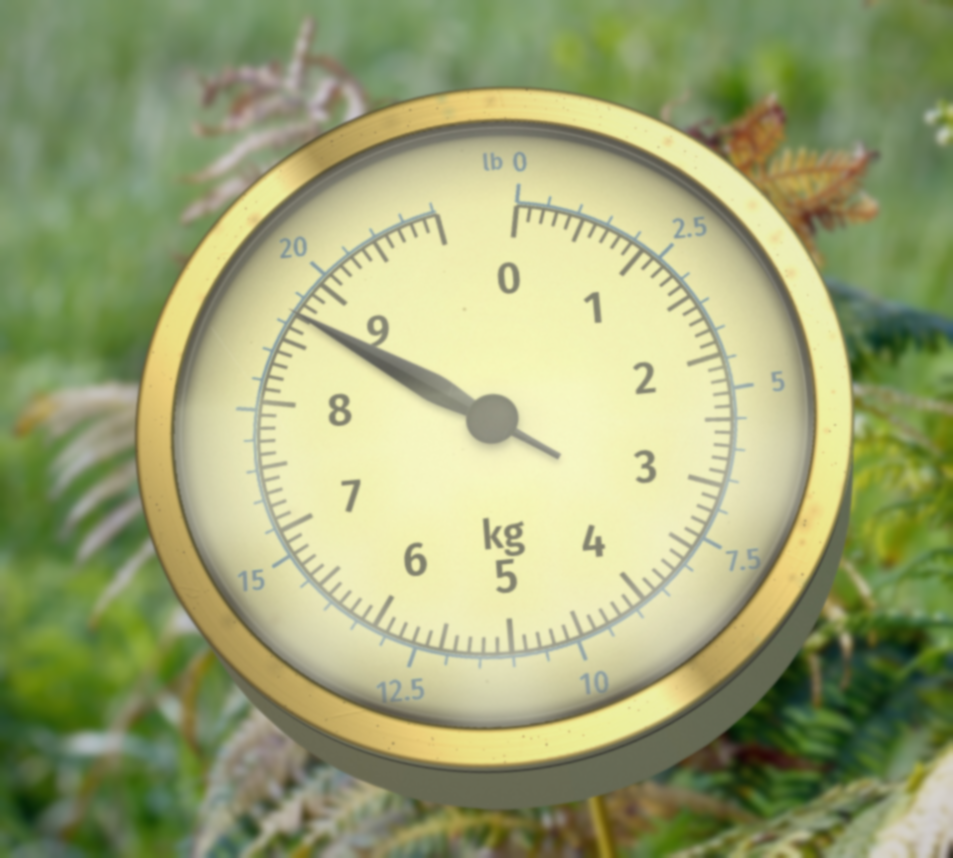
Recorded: 8.7 kg
